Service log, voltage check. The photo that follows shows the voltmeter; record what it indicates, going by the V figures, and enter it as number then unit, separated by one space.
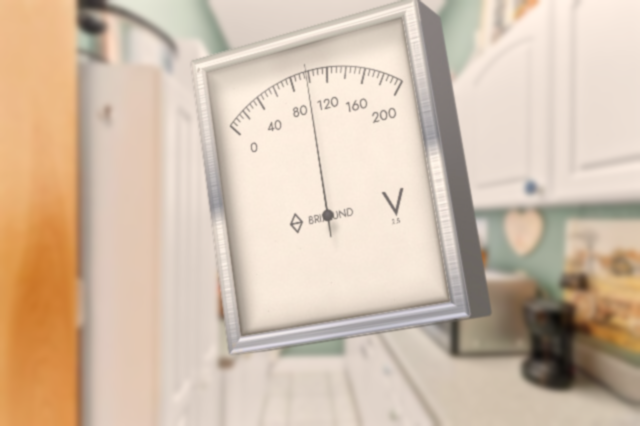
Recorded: 100 V
